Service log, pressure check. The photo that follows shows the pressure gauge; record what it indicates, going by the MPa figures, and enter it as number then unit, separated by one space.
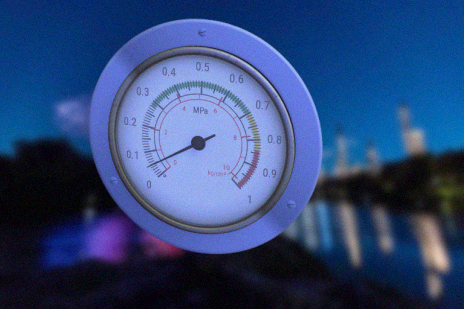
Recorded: 0.05 MPa
